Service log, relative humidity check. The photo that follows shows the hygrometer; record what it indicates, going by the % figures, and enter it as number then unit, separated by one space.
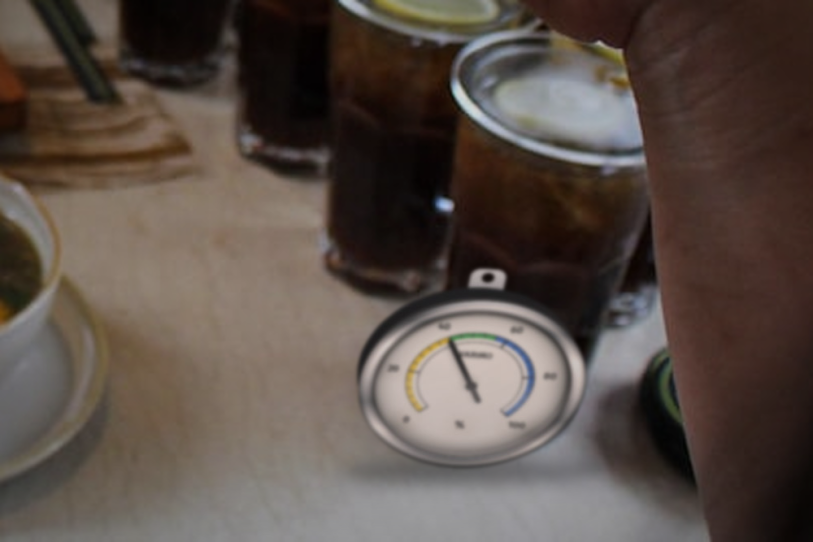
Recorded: 40 %
